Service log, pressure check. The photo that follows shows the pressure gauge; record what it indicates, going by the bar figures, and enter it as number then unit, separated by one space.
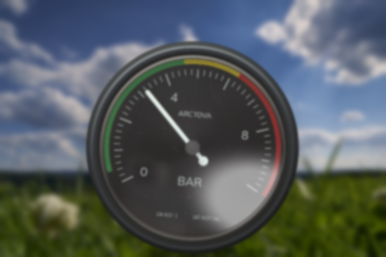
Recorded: 3.2 bar
